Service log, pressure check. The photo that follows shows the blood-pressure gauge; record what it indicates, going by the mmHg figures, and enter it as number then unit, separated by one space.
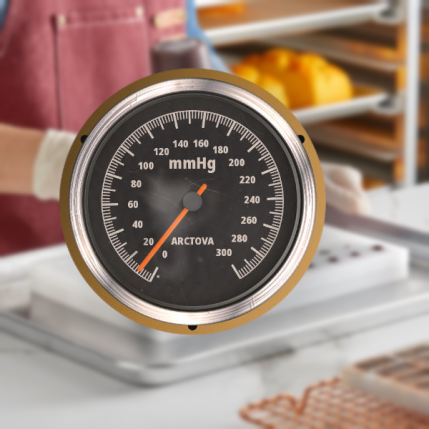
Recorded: 10 mmHg
